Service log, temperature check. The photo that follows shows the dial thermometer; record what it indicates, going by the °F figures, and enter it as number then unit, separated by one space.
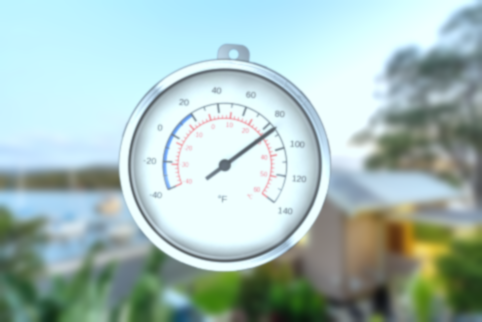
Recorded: 85 °F
